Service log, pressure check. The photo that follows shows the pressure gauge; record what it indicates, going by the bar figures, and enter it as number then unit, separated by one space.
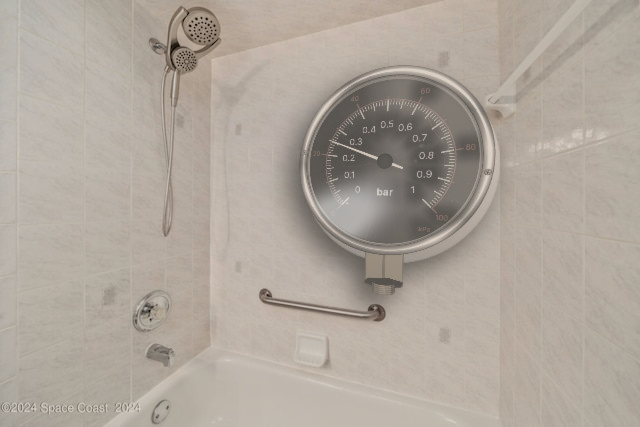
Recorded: 0.25 bar
